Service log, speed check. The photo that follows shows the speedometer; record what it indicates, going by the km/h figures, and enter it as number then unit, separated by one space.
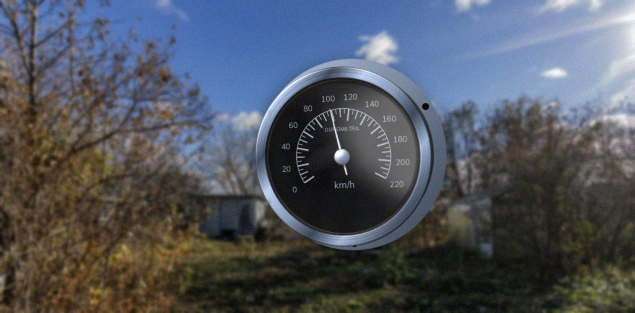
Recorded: 100 km/h
